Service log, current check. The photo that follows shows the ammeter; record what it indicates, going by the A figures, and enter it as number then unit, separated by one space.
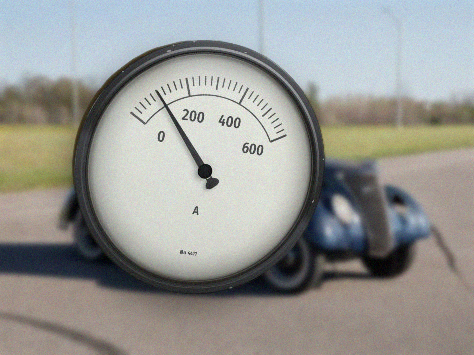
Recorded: 100 A
